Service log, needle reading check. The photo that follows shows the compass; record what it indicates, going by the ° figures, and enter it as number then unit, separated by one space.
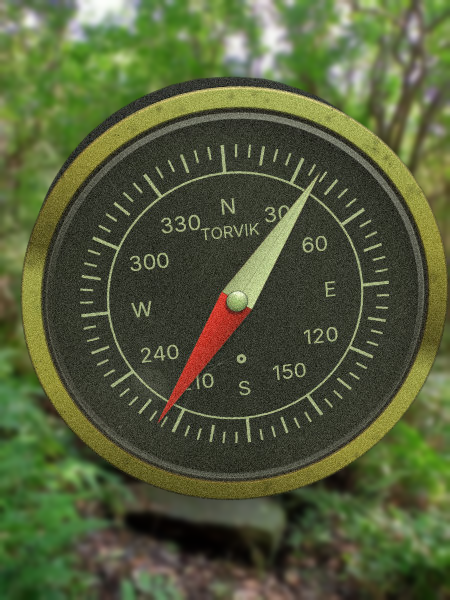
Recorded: 217.5 °
